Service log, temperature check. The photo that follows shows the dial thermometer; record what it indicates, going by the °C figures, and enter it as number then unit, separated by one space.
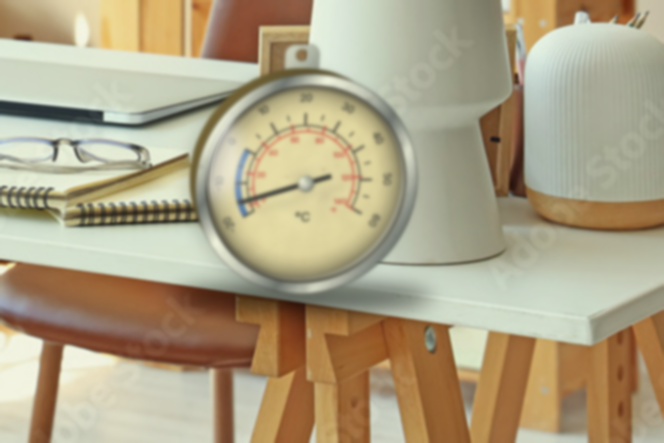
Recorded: -15 °C
